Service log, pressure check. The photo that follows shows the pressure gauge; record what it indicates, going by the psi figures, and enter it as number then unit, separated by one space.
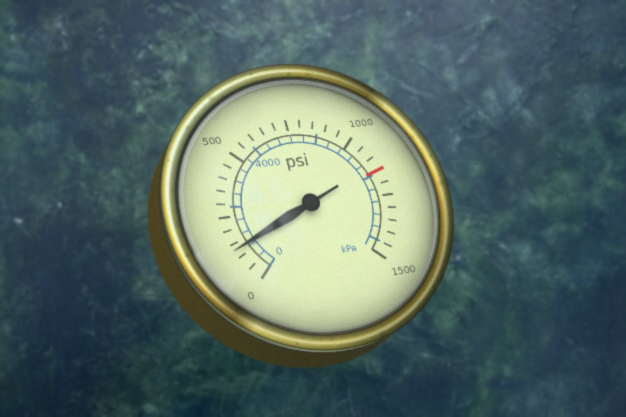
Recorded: 125 psi
